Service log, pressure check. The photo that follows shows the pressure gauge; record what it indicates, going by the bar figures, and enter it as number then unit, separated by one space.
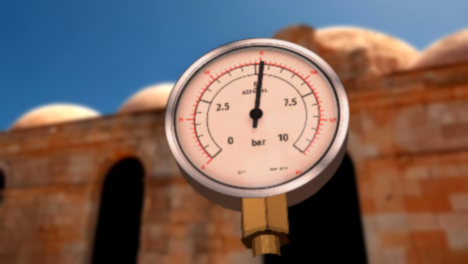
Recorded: 5.25 bar
